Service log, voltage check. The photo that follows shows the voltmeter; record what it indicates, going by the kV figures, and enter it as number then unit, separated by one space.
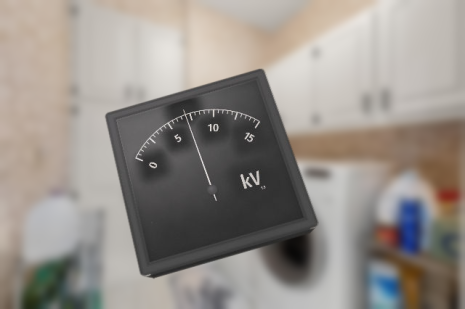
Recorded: 7 kV
